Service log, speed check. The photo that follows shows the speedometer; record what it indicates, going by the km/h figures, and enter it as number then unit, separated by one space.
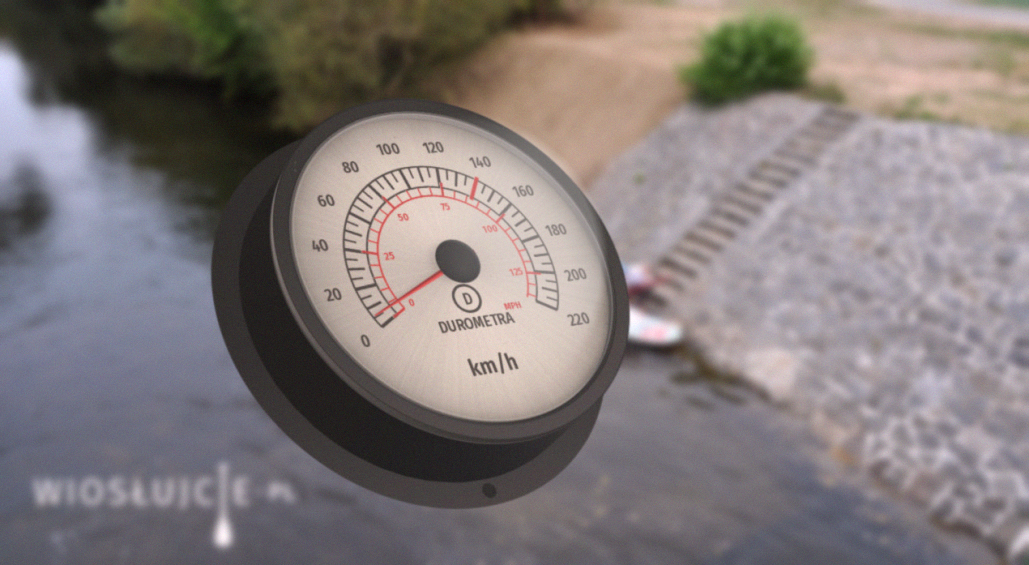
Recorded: 5 km/h
